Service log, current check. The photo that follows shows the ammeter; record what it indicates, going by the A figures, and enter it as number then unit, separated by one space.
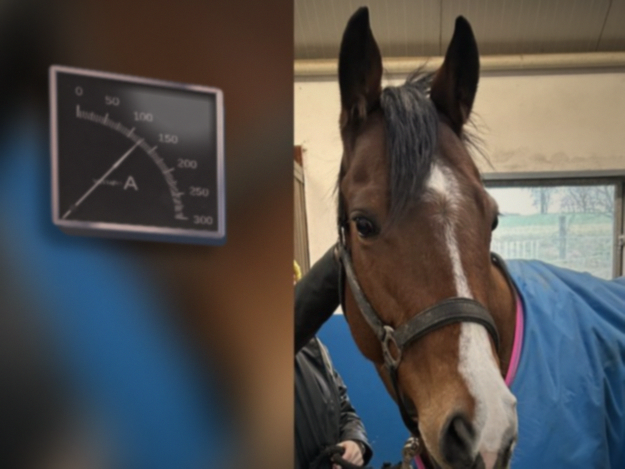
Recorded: 125 A
